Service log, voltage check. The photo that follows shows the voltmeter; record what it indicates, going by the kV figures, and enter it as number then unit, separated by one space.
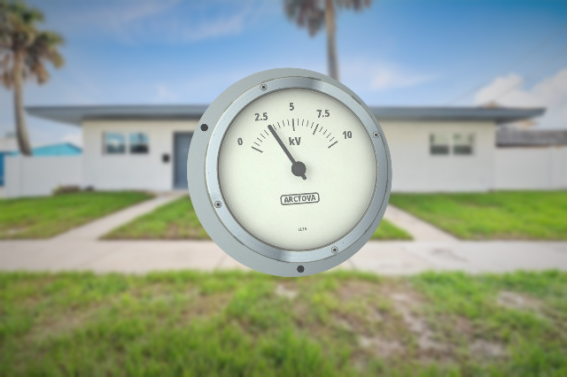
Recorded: 2.5 kV
